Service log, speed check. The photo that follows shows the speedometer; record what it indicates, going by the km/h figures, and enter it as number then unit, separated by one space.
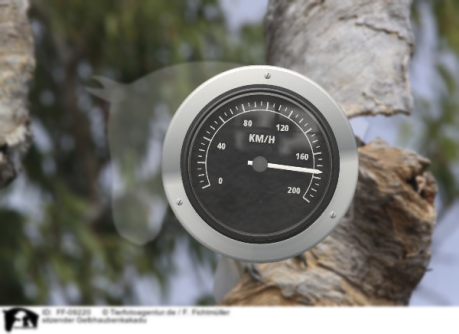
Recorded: 175 km/h
